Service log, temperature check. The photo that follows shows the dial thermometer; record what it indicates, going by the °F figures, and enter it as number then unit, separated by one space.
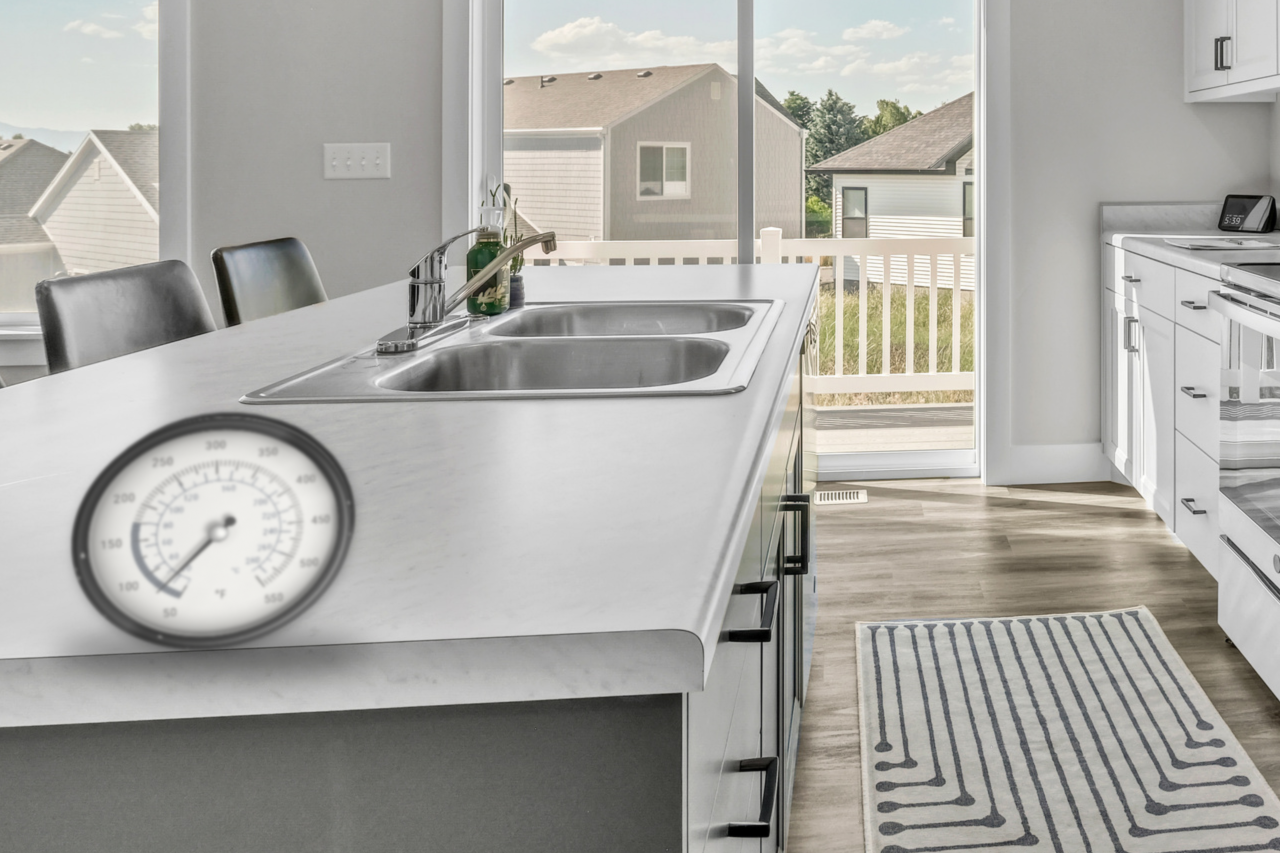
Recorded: 75 °F
